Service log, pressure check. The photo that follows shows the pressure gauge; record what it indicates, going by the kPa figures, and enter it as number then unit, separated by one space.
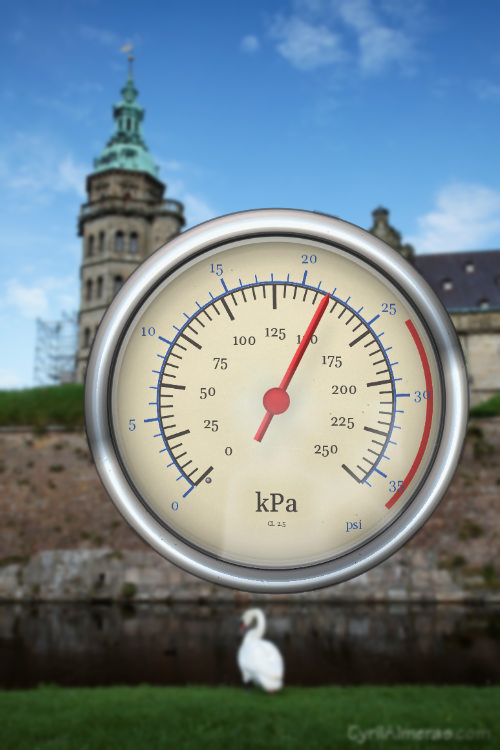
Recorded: 150 kPa
